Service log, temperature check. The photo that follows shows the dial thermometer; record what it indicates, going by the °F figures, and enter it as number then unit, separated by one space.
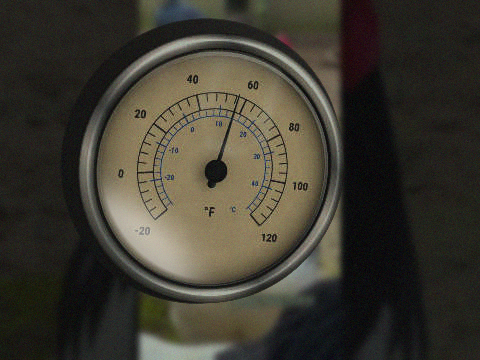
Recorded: 56 °F
